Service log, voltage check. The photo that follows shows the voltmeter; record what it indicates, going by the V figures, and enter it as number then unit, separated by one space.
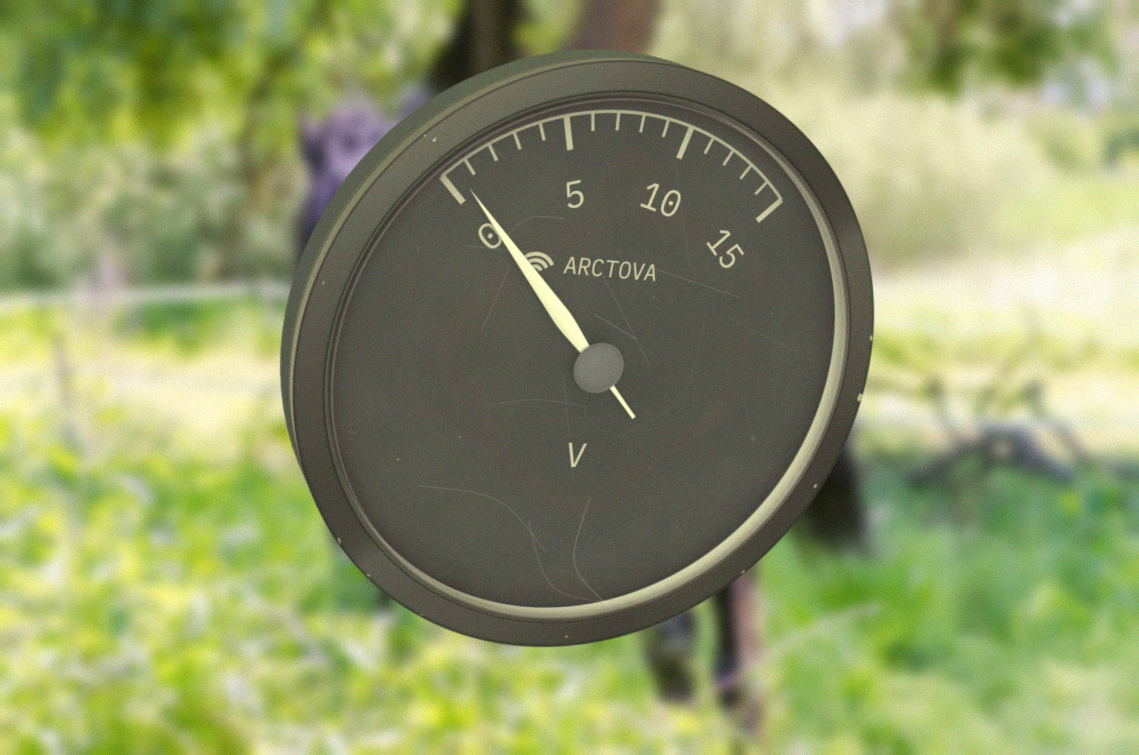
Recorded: 0.5 V
